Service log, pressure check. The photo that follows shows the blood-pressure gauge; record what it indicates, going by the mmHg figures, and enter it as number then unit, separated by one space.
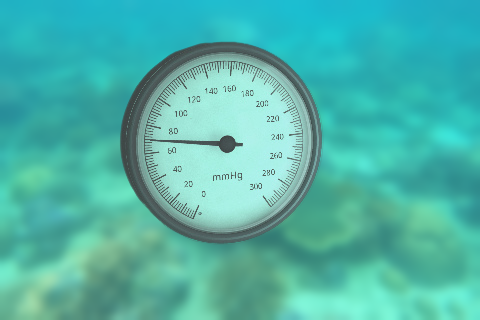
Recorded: 70 mmHg
